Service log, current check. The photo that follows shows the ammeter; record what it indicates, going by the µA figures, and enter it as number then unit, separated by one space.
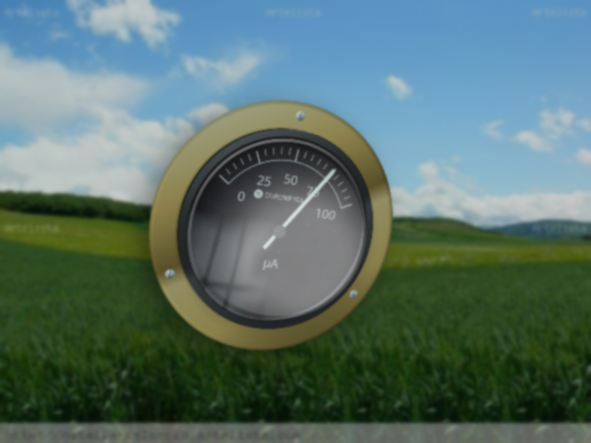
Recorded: 75 µA
